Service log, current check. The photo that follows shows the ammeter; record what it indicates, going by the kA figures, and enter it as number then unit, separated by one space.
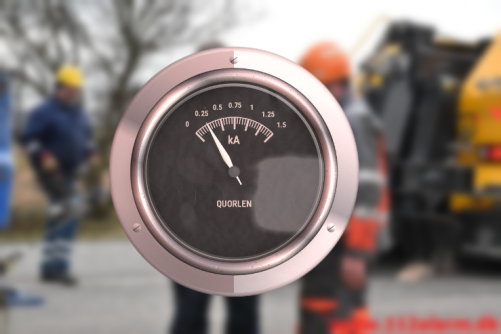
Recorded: 0.25 kA
